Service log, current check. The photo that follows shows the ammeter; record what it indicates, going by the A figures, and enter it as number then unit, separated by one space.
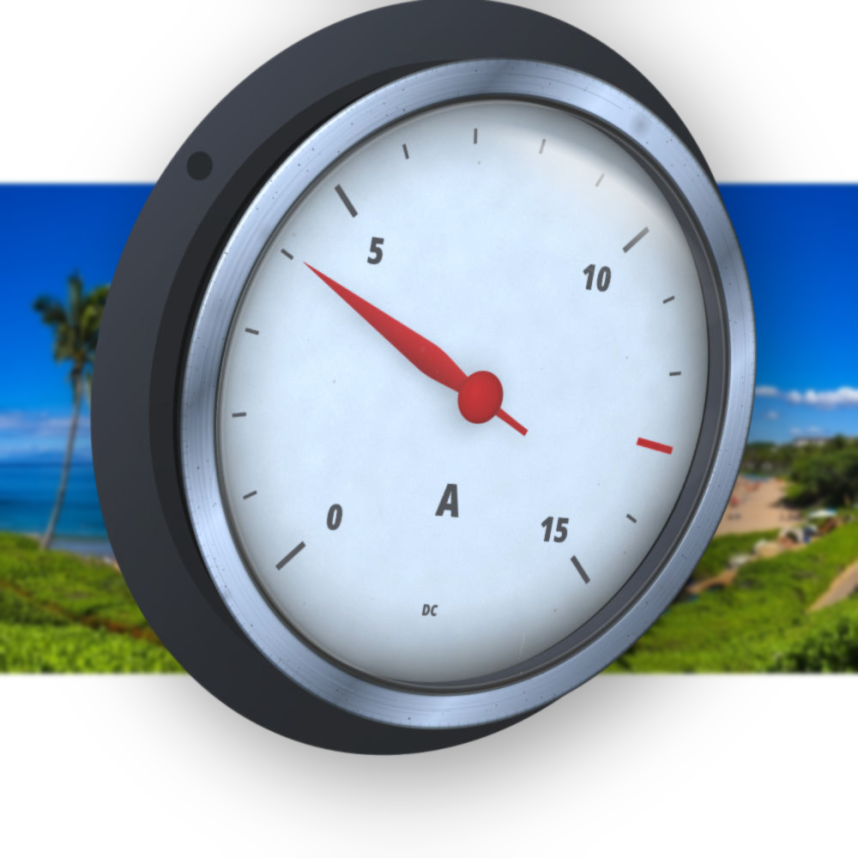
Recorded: 4 A
